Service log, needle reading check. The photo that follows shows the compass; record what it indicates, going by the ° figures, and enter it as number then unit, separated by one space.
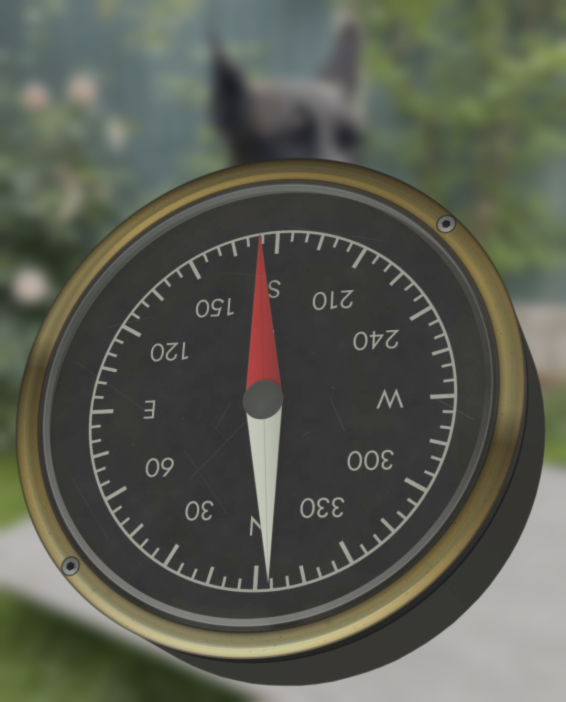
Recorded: 175 °
